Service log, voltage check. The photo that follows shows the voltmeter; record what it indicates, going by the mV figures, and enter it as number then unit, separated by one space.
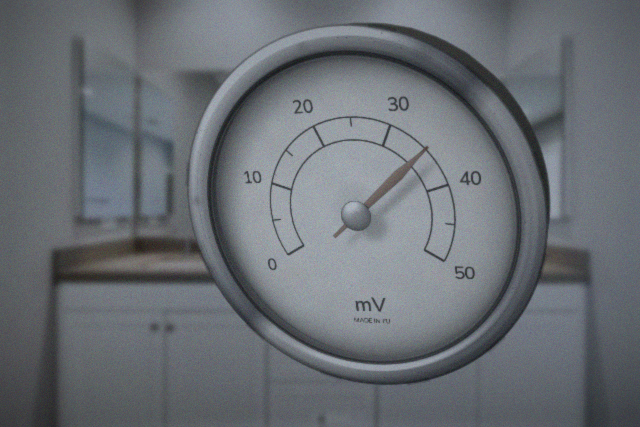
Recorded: 35 mV
